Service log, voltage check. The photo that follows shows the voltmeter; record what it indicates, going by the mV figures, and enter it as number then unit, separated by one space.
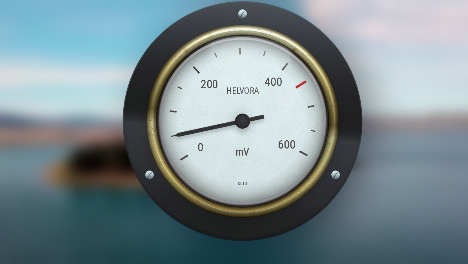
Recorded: 50 mV
